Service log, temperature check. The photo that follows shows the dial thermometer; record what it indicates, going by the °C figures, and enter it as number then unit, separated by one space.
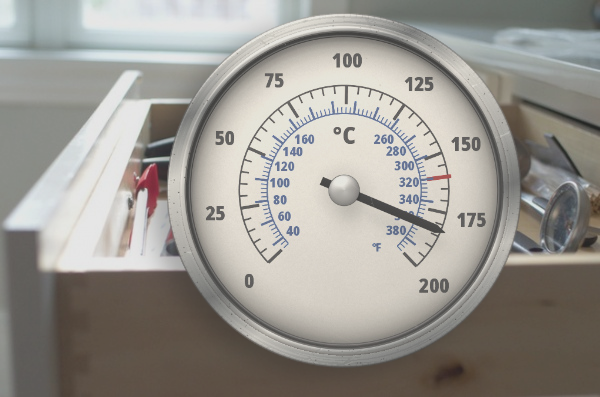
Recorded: 182.5 °C
